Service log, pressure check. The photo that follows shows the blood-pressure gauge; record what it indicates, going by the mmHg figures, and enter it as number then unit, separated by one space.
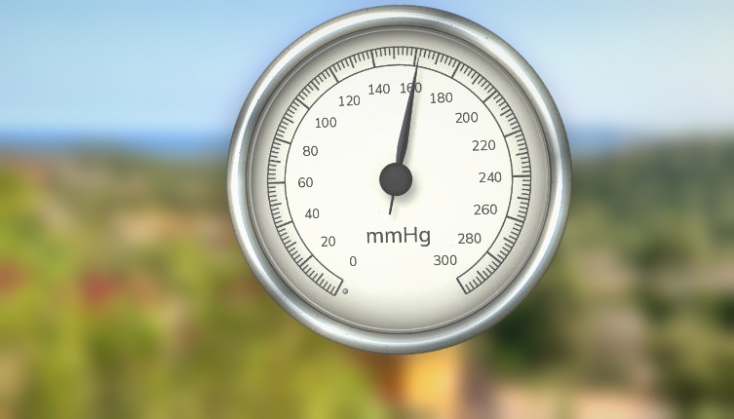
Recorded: 162 mmHg
